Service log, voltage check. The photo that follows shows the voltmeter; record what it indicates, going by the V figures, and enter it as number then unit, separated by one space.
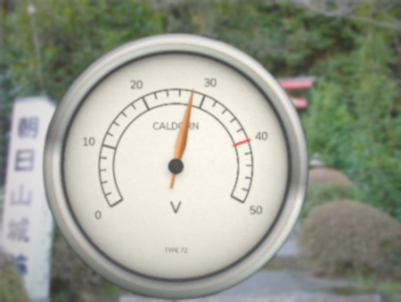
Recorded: 28 V
